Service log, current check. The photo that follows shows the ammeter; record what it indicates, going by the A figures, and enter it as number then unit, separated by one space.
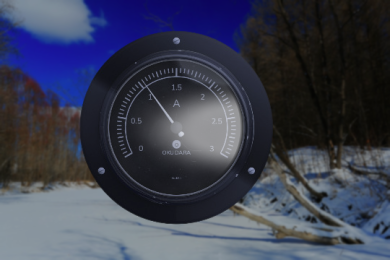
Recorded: 1.05 A
